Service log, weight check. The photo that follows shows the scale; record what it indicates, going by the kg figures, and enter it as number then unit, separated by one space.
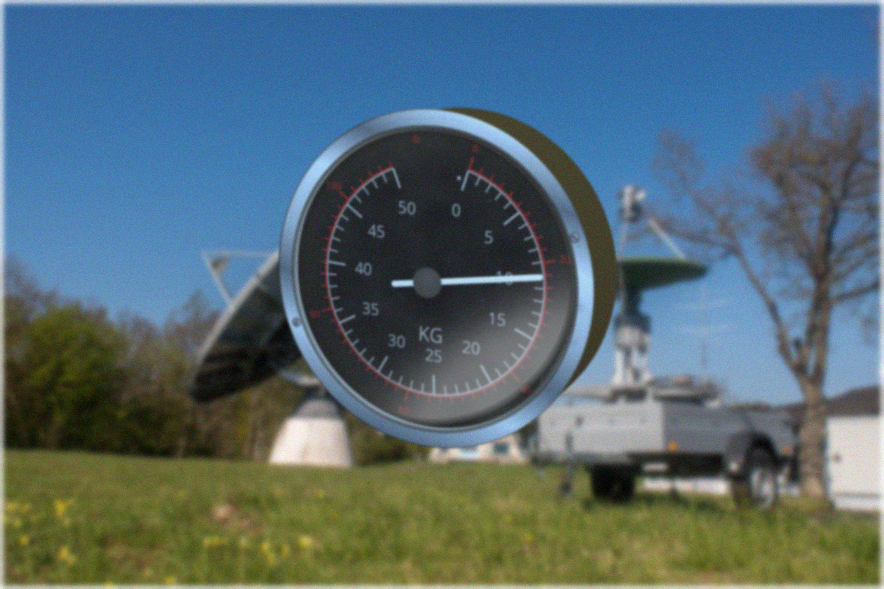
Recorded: 10 kg
